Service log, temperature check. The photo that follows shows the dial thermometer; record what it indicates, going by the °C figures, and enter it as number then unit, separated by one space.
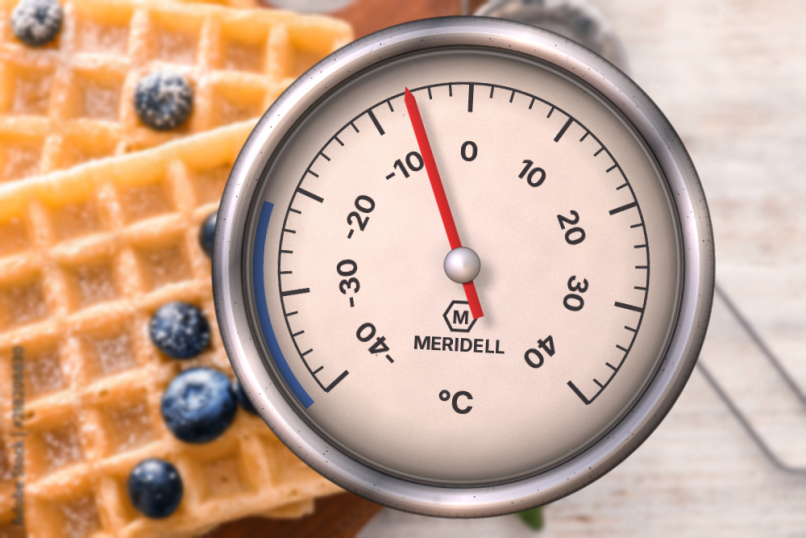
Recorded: -6 °C
